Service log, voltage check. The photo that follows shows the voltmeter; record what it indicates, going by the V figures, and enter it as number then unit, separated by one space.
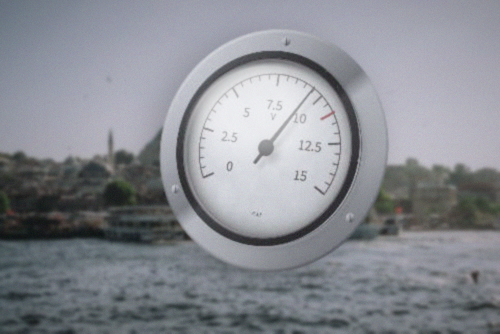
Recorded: 9.5 V
